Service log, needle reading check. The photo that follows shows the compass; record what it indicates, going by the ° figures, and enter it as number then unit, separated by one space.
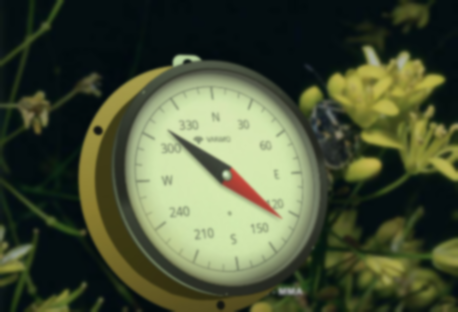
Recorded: 130 °
